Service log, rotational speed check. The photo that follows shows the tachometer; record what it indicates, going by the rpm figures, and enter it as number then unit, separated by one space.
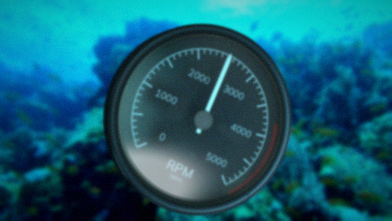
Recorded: 2500 rpm
